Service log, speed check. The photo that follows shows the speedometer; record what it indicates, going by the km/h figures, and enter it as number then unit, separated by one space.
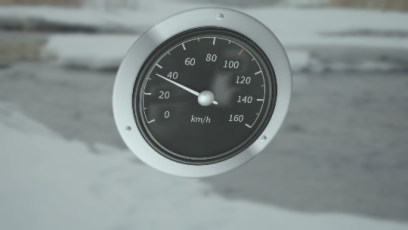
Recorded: 35 km/h
